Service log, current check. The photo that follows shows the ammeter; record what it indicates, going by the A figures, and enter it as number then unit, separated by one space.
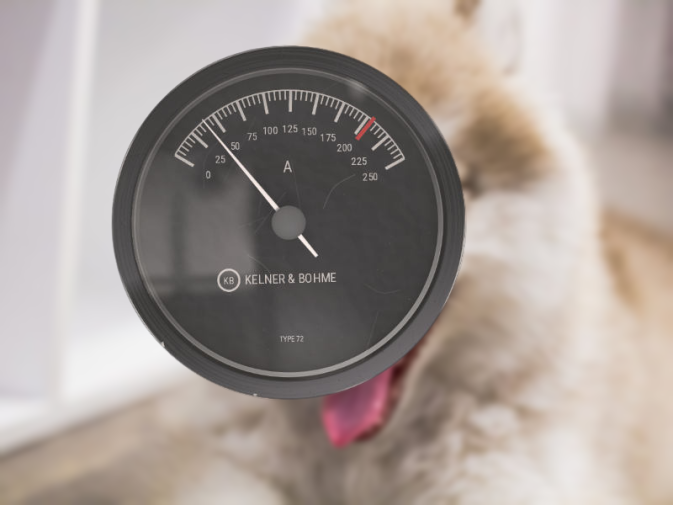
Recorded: 40 A
